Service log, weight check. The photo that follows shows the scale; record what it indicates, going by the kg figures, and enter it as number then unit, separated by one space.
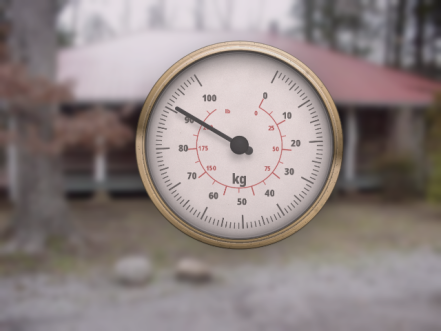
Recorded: 91 kg
